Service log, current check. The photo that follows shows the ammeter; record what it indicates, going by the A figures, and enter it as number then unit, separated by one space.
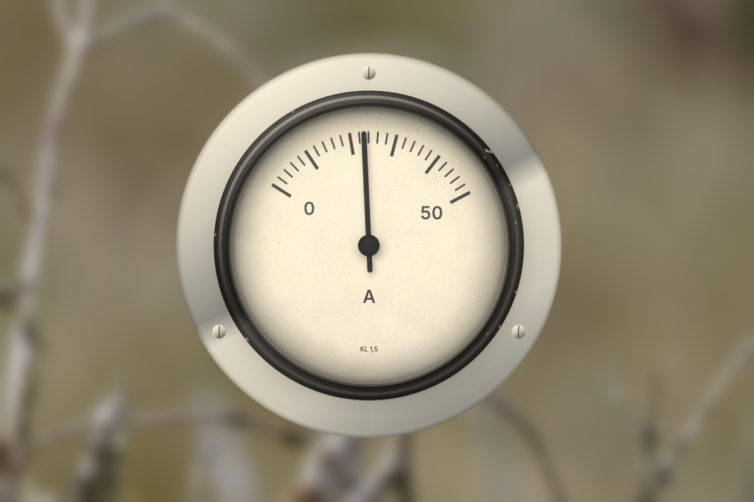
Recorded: 23 A
